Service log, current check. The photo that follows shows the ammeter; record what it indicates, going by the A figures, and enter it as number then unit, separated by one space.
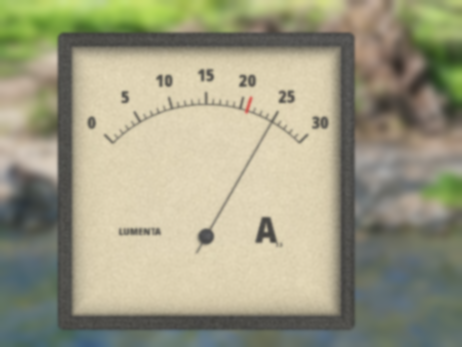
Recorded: 25 A
